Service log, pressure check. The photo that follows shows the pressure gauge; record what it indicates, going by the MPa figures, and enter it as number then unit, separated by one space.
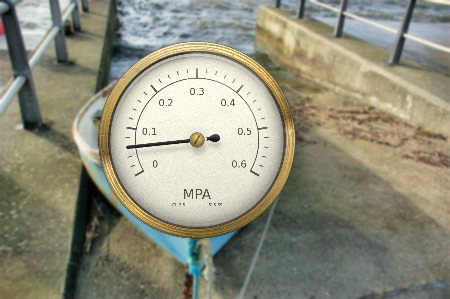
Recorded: 0.06 MPa
